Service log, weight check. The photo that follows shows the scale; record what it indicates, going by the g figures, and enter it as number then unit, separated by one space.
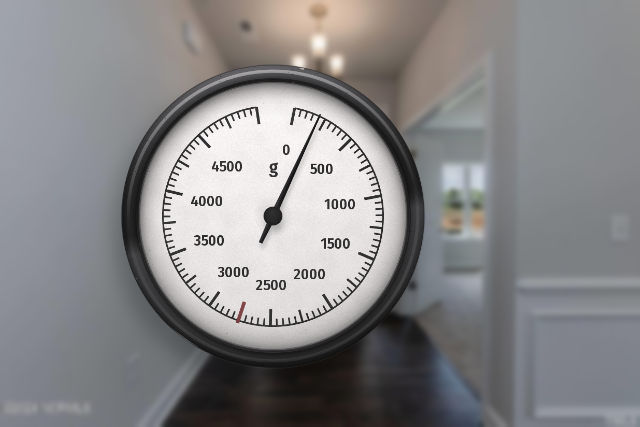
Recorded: 200 g
